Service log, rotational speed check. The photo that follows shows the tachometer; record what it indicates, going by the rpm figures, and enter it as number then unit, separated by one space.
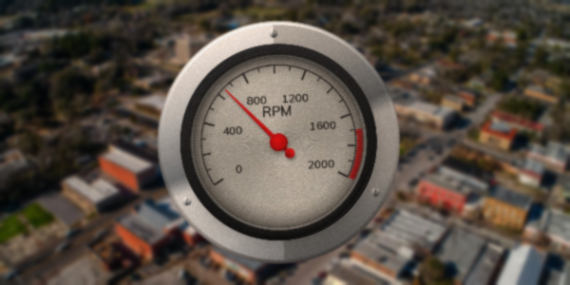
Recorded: 650 rpm
